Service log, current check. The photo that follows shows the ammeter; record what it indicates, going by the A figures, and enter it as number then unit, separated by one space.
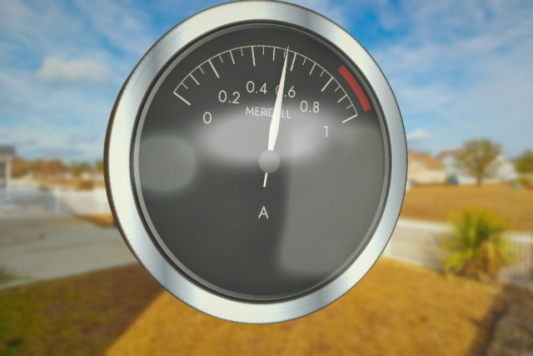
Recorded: 0.55 A
